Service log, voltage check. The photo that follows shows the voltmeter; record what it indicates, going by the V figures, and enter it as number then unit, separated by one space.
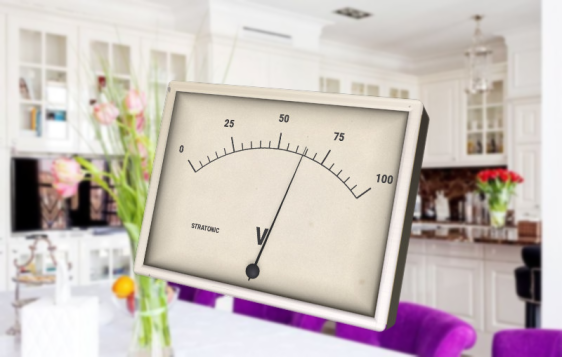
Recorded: 65 V
